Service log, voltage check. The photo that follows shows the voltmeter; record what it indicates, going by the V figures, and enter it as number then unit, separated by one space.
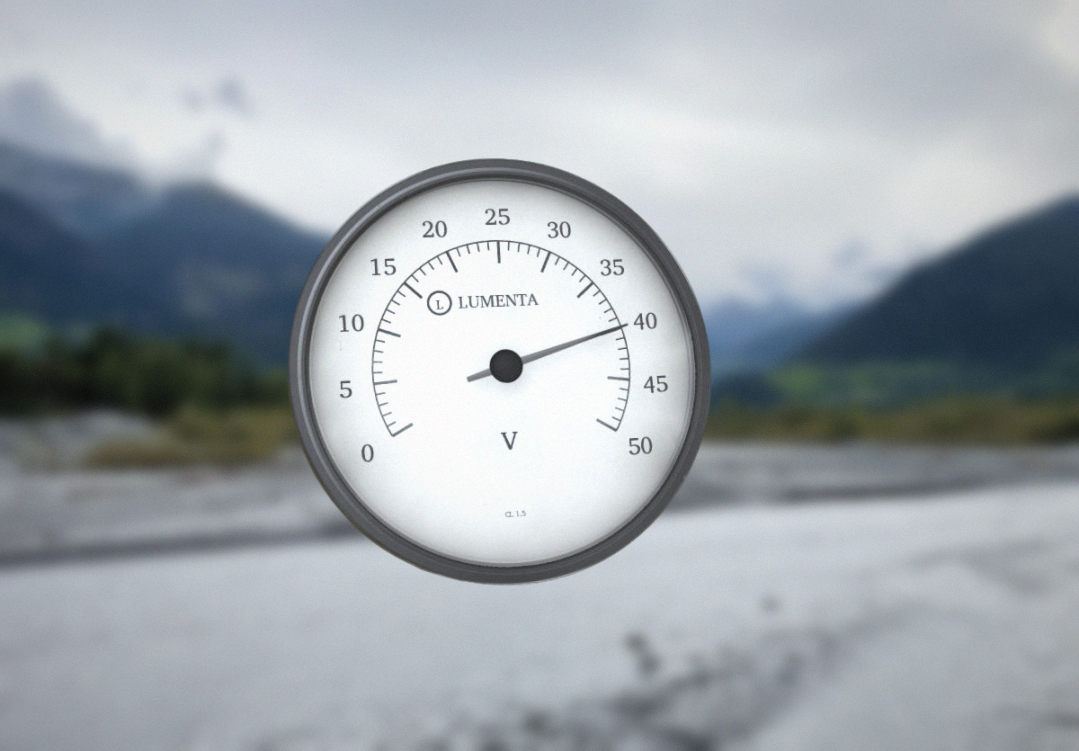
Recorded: 40 V
